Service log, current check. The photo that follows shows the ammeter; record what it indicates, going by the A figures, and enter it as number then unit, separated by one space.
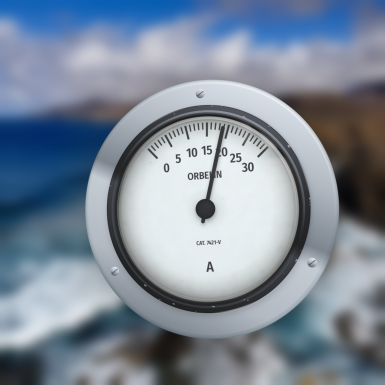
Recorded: 19 A
